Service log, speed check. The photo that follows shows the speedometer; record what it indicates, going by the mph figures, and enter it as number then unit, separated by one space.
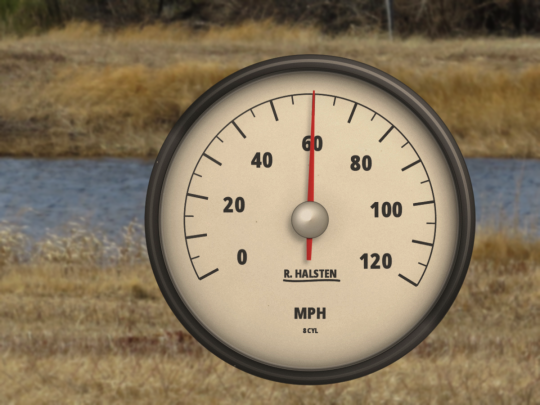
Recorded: 60 mph
